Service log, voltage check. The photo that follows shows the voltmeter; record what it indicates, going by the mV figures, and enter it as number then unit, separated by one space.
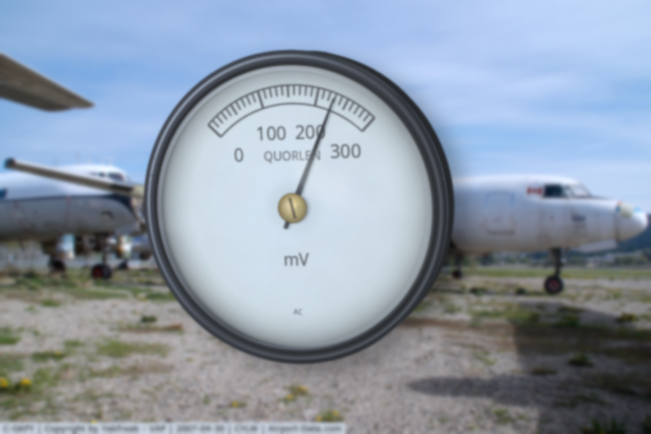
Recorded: 230 mV
